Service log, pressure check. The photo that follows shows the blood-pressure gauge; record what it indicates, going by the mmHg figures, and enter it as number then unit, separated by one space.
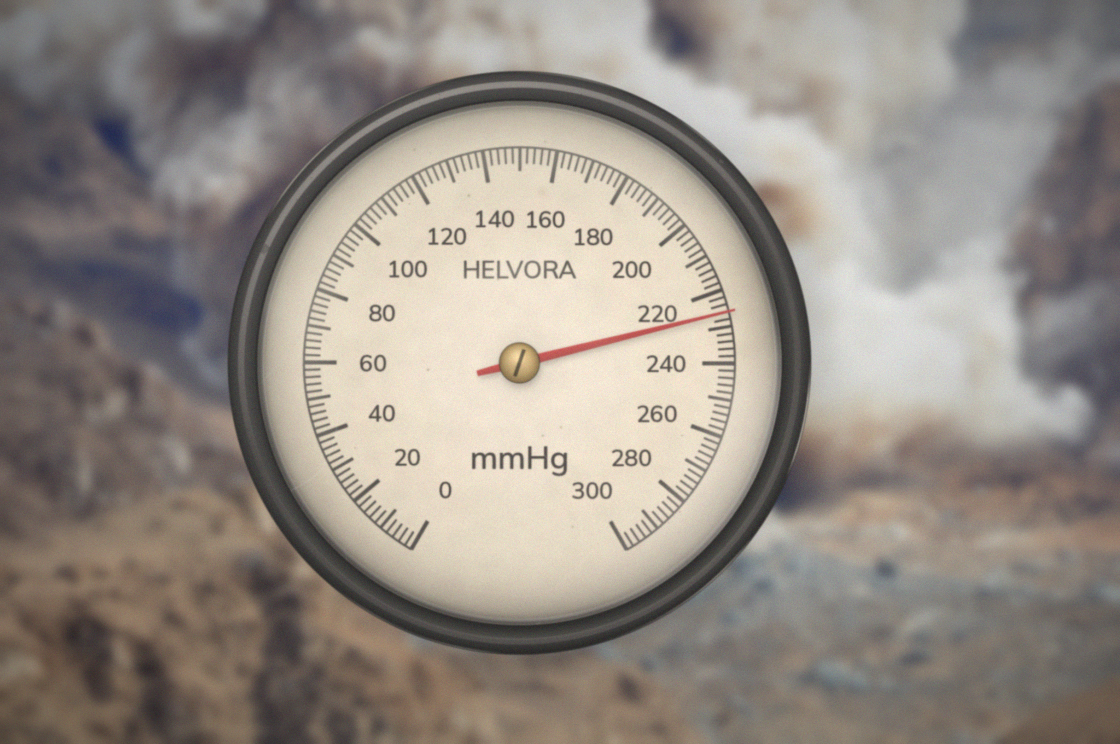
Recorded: 226 mmHg
